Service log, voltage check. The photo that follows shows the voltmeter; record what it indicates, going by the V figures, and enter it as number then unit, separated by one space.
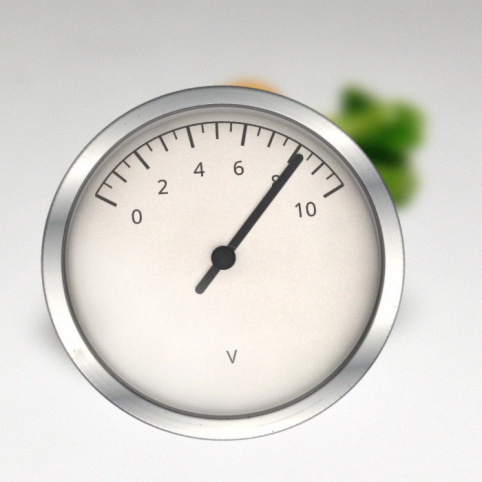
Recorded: 8.25 V
